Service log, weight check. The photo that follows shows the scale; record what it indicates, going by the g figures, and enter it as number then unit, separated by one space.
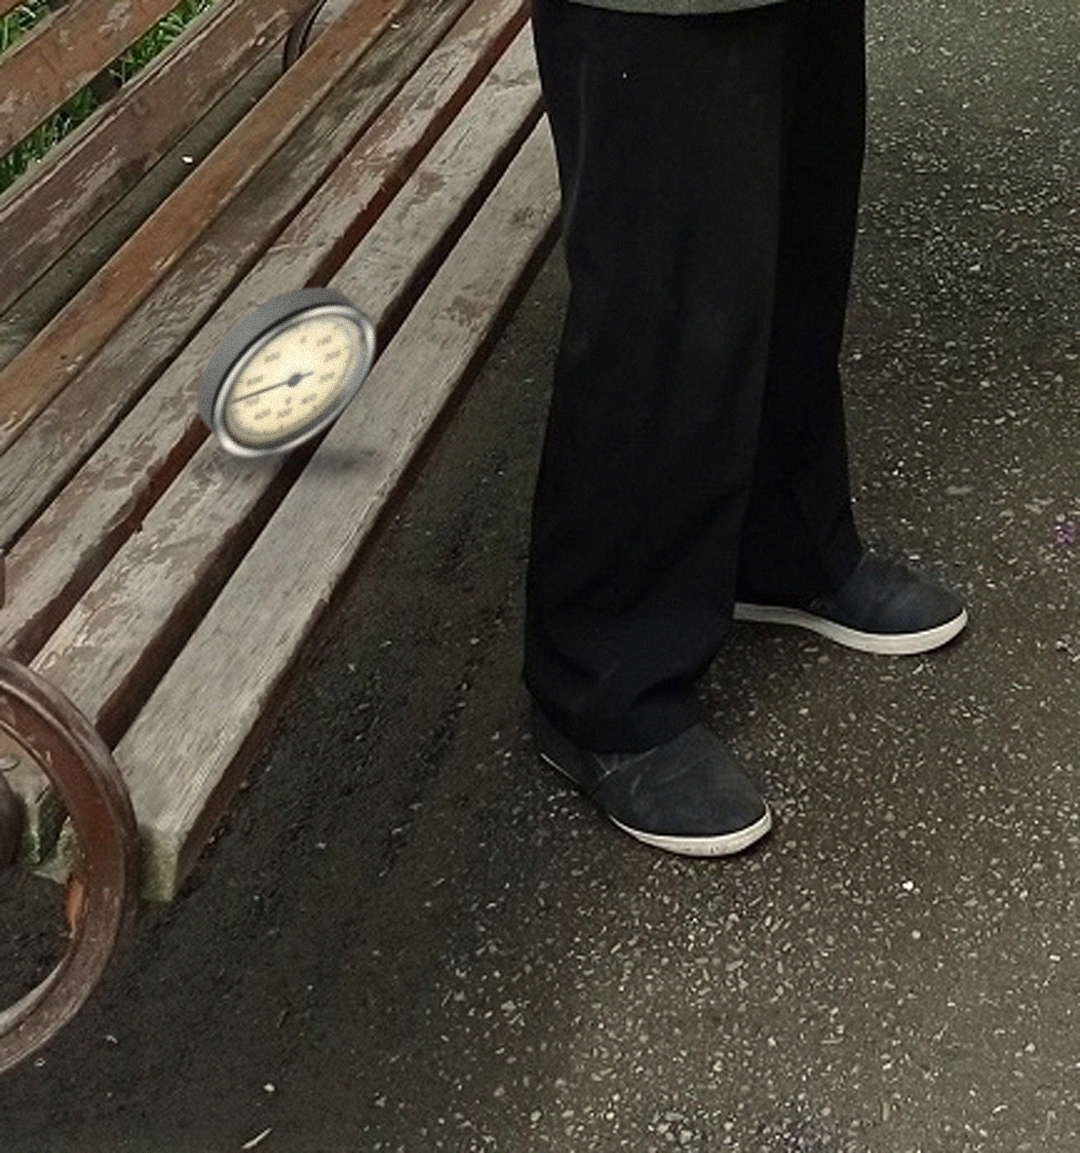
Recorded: 750 g
